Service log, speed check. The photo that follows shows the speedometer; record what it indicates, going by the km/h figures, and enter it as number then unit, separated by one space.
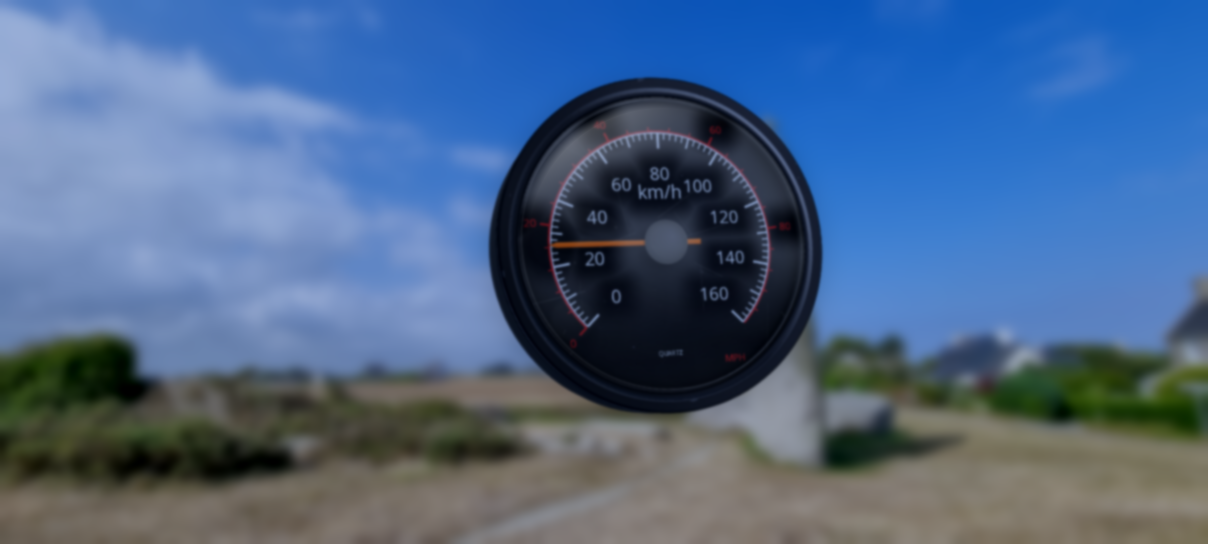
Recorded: 26 km/h
